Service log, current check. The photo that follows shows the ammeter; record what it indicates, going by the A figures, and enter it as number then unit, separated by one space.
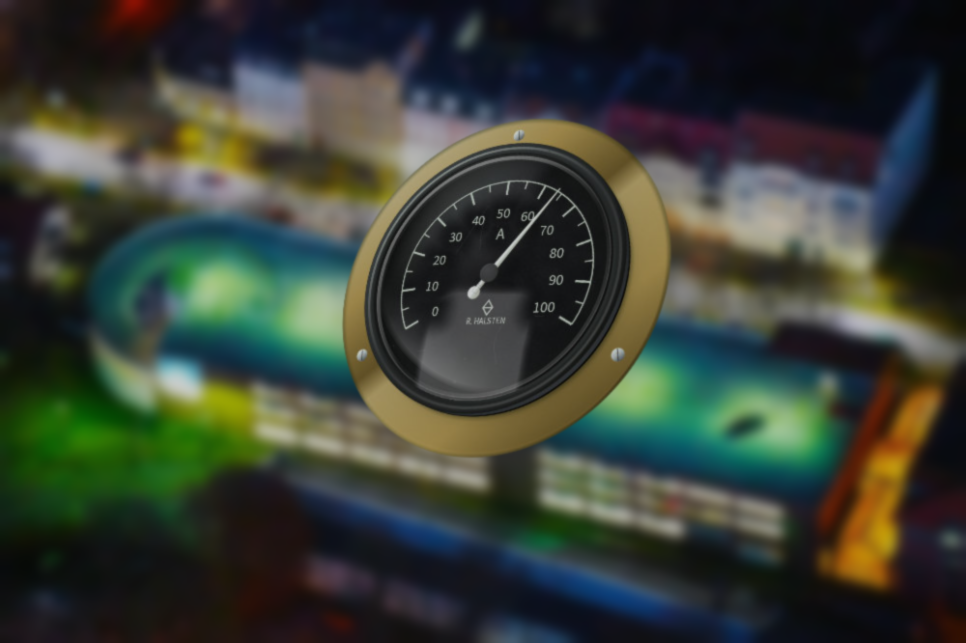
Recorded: 65 A
